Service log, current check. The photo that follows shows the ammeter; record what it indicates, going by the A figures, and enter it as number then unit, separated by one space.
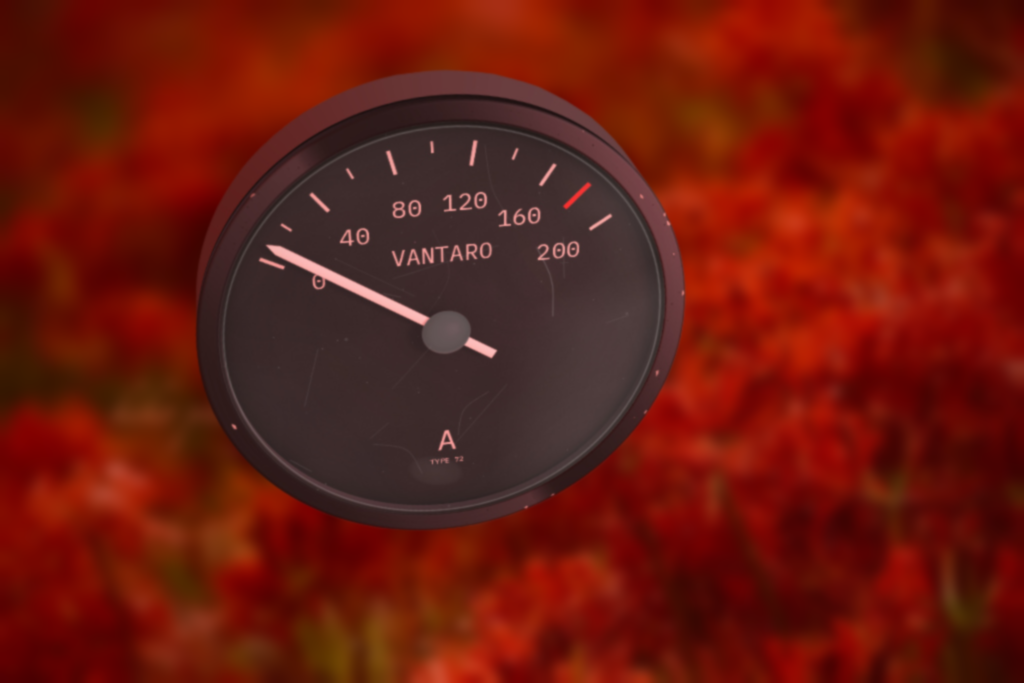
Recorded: 10 A
